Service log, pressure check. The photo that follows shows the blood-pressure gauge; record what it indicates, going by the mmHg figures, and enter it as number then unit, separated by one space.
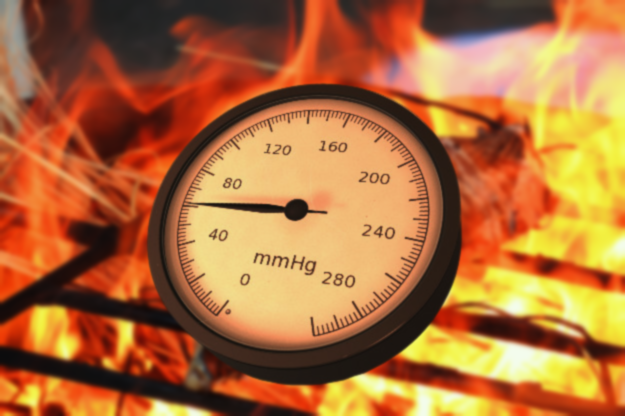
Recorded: 60 mmHg
